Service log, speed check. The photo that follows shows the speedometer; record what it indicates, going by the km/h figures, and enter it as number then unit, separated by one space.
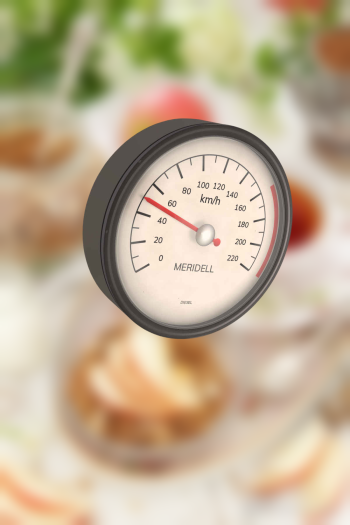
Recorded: 50 km/h
